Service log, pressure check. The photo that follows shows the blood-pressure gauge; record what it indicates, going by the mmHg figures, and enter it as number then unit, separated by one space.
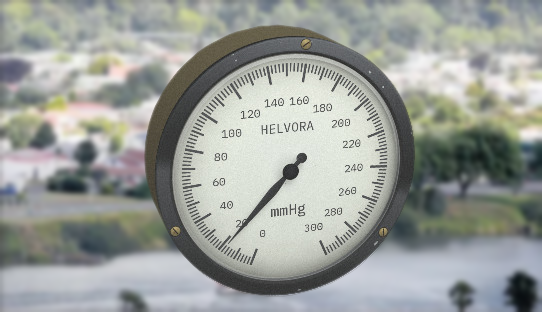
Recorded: 20 mmHg
